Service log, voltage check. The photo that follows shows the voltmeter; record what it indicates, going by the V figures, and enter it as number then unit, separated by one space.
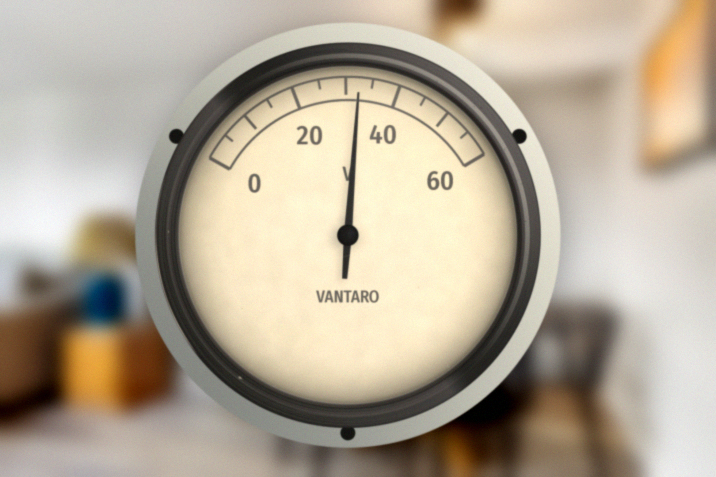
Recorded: 32.5 V
